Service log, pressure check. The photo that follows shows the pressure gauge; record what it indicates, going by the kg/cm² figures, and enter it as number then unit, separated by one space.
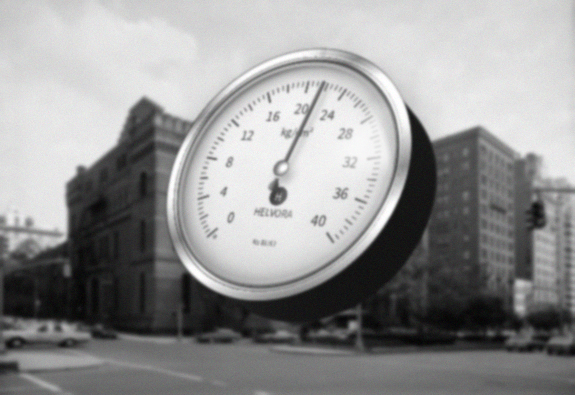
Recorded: 22 kg/cm²
